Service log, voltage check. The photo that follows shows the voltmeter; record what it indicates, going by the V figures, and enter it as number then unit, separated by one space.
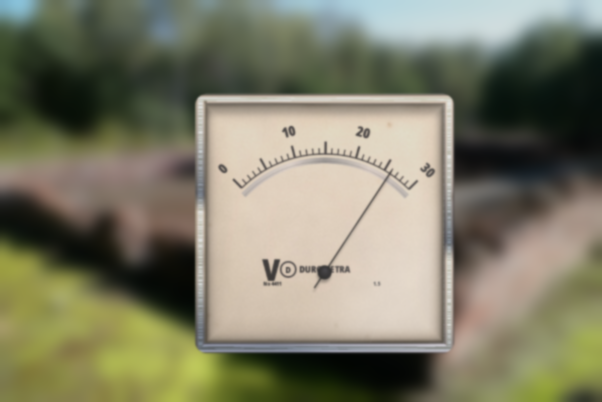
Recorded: 26 V
